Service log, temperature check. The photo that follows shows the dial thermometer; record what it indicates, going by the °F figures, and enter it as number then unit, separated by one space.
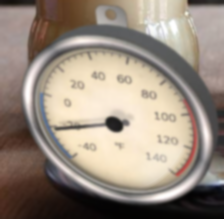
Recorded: -20 °F
